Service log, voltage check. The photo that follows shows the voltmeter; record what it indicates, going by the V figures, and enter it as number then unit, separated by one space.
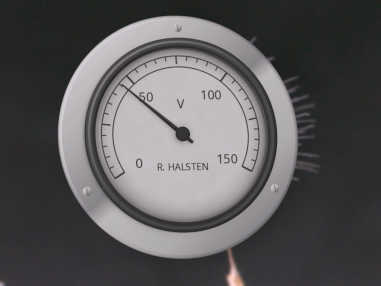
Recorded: 45 V
